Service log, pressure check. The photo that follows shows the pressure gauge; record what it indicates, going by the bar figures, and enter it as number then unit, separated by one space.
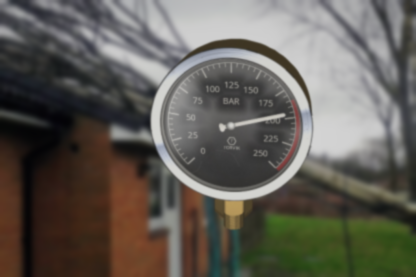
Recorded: 195 bar
